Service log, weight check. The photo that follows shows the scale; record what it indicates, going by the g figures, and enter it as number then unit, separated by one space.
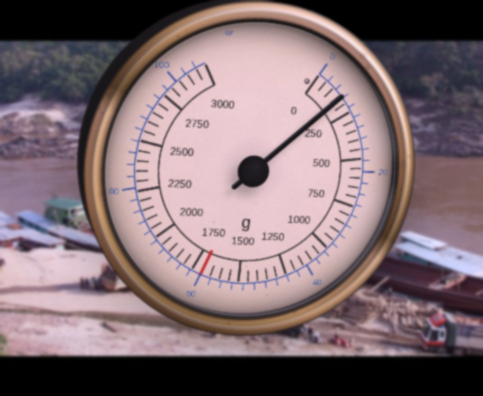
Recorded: 150 g
